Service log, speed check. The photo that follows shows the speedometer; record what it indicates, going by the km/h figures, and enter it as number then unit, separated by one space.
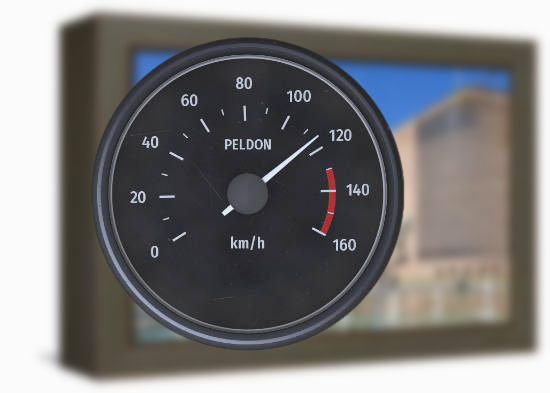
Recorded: 115 km/h
